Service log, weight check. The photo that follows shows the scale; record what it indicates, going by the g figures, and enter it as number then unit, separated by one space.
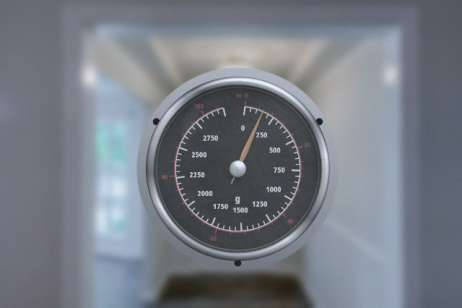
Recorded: 150 g
